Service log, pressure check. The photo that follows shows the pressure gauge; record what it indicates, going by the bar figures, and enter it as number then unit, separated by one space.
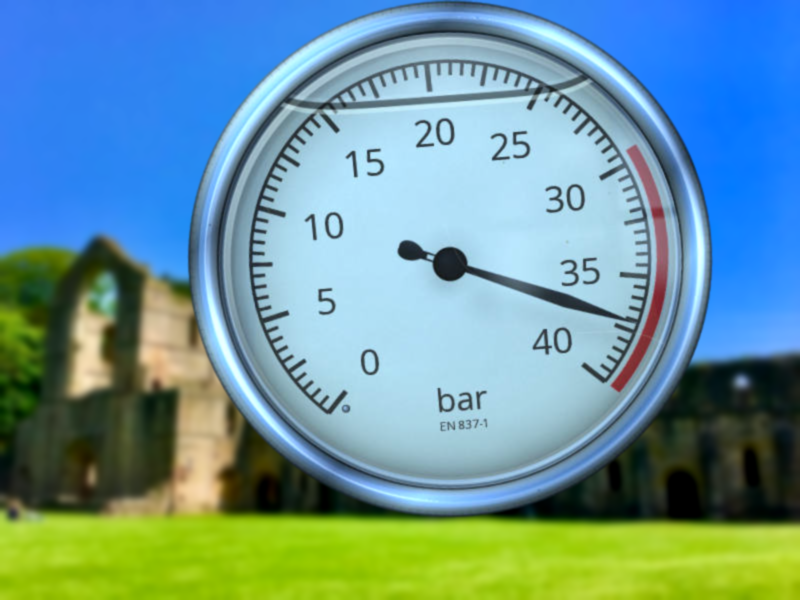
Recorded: 37 bar
